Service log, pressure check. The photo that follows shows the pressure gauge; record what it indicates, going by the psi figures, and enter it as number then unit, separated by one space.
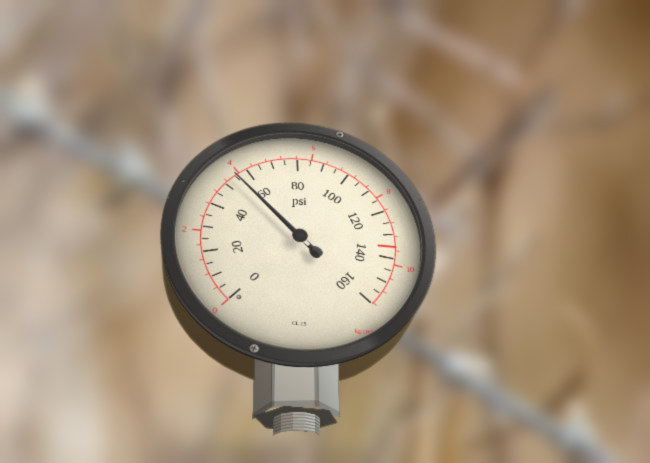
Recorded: 55 psi
